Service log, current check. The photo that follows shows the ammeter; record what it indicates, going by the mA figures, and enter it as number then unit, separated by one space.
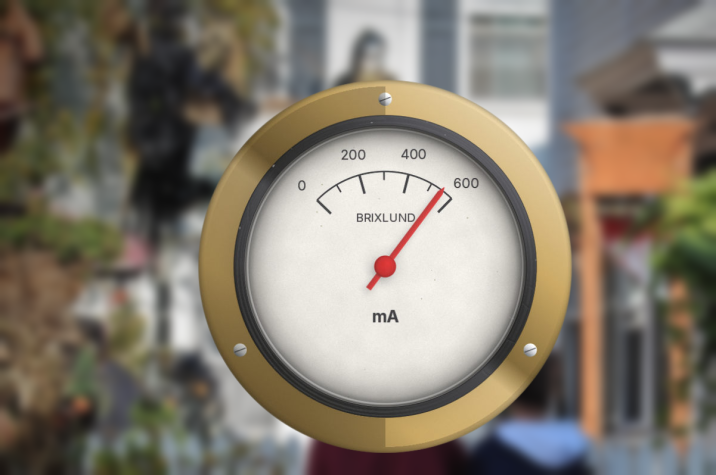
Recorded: 550 mA
